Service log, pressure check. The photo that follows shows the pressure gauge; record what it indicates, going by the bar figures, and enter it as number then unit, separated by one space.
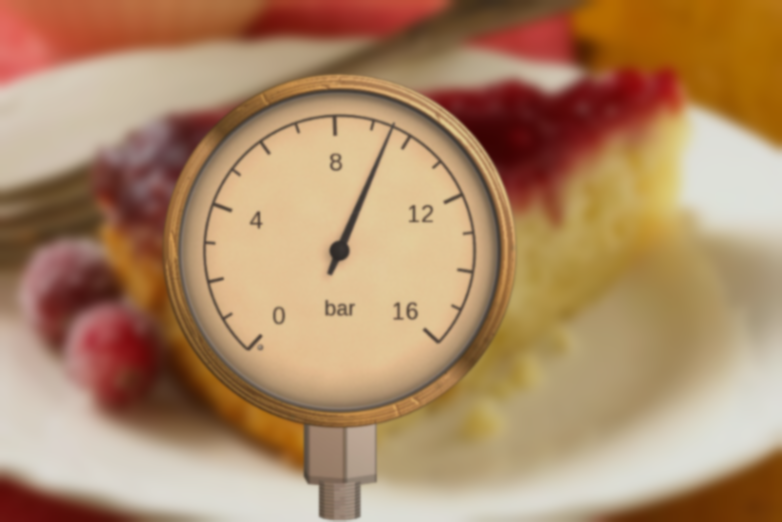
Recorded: 9.5 bar
